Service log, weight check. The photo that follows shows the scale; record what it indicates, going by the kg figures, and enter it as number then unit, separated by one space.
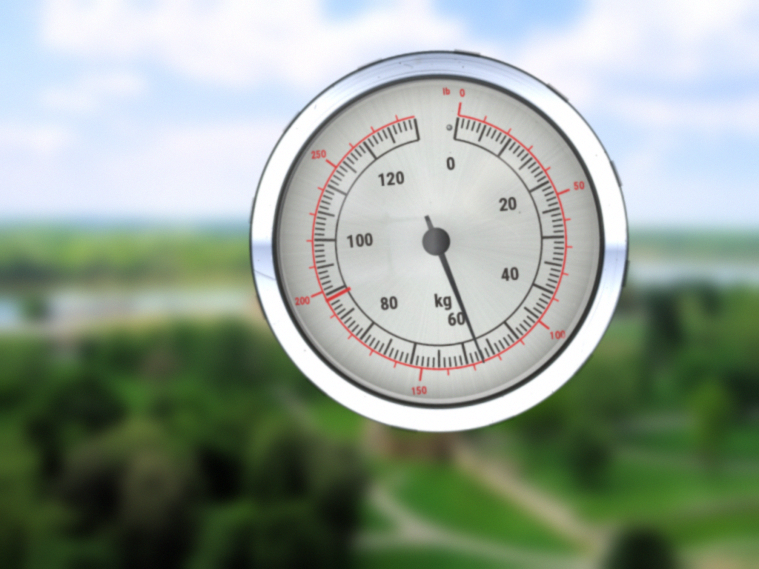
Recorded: 57 kg
